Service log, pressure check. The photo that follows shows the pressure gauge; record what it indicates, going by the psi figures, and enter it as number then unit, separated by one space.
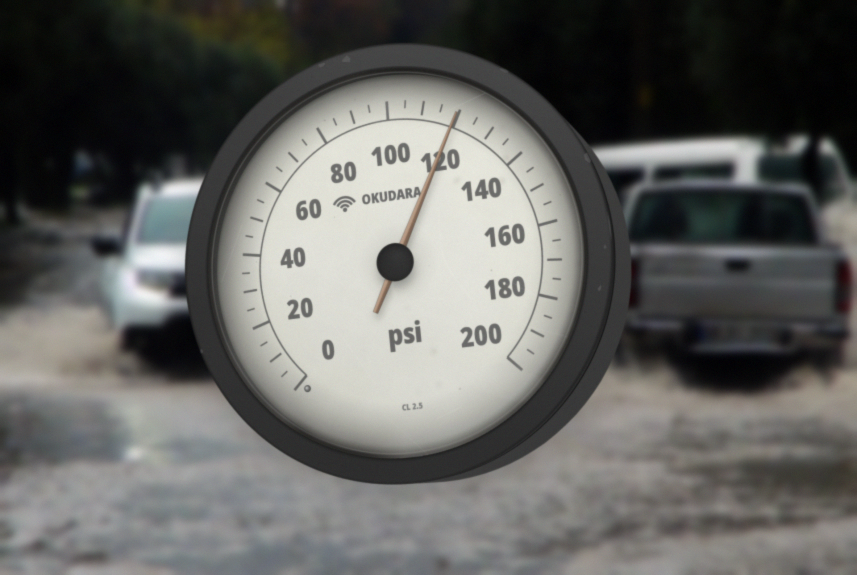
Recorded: 120 psi
